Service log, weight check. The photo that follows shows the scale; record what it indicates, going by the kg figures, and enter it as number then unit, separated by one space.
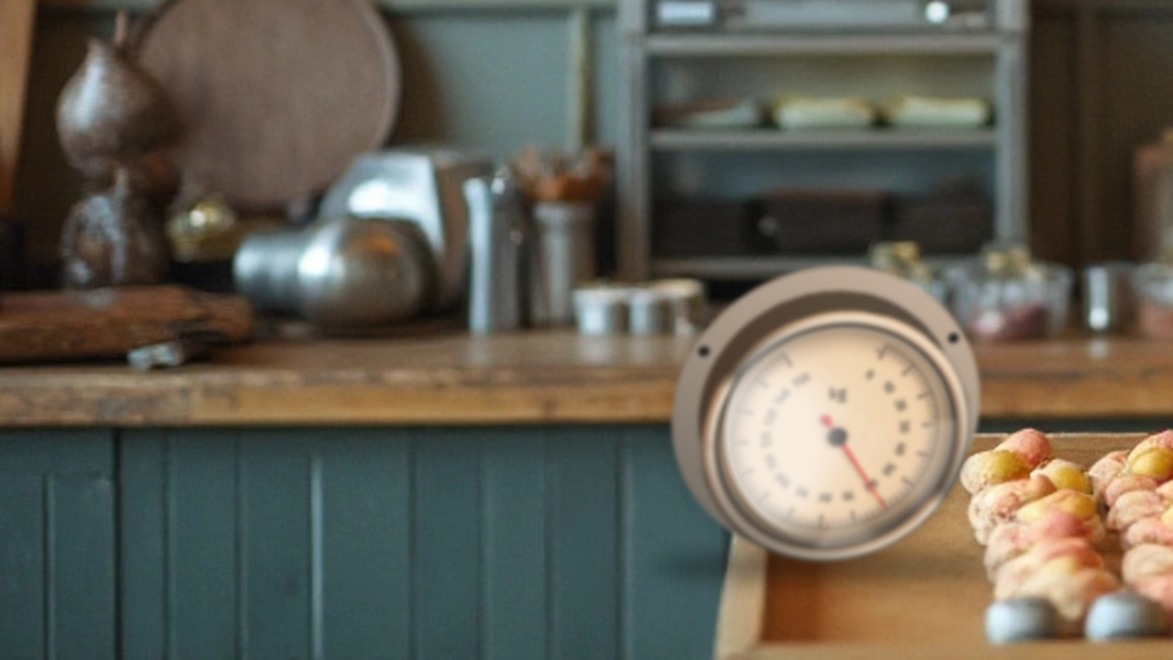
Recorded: 60 kg
